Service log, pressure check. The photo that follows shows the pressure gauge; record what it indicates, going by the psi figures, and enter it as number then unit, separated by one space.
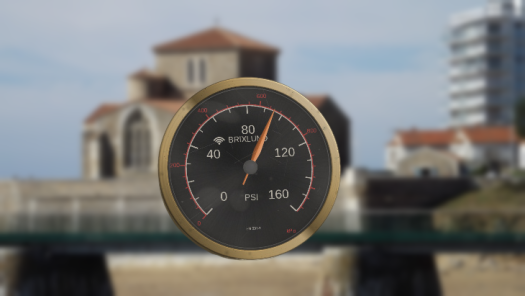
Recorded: 95 psi
